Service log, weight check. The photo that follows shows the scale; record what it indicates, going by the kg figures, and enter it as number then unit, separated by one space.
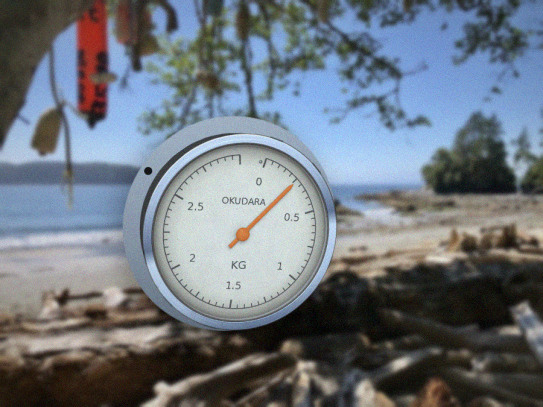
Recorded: 0.25 kg
